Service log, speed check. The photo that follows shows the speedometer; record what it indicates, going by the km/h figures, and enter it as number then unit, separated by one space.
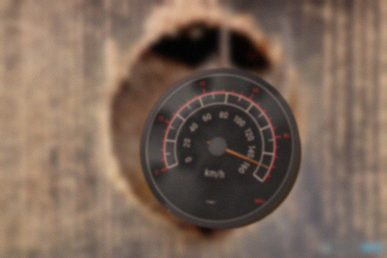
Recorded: 150 km/h
